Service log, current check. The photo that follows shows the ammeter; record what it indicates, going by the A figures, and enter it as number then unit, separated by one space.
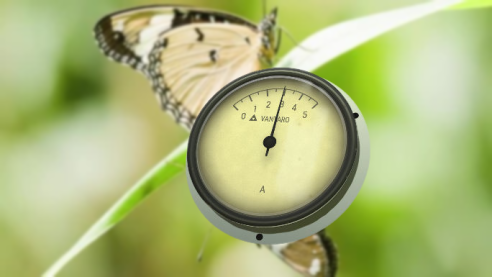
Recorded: 3 A
